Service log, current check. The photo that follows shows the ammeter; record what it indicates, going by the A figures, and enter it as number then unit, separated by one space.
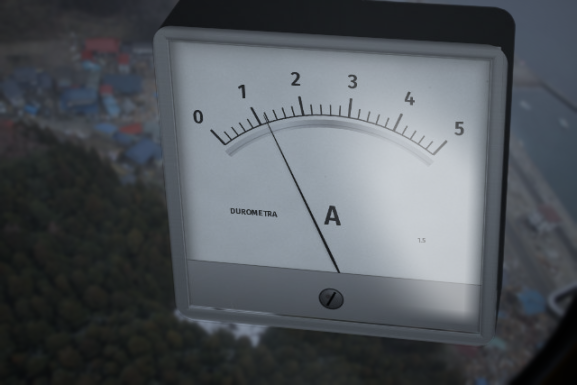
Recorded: 1.2 A
